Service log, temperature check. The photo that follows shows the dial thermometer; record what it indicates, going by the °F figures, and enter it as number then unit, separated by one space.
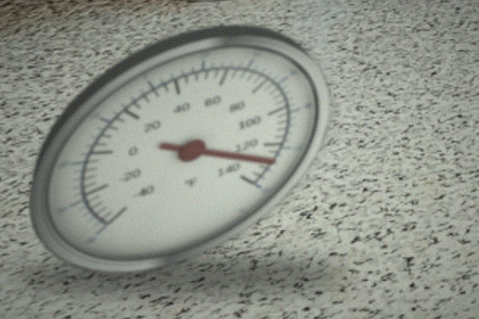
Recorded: 128 °F
